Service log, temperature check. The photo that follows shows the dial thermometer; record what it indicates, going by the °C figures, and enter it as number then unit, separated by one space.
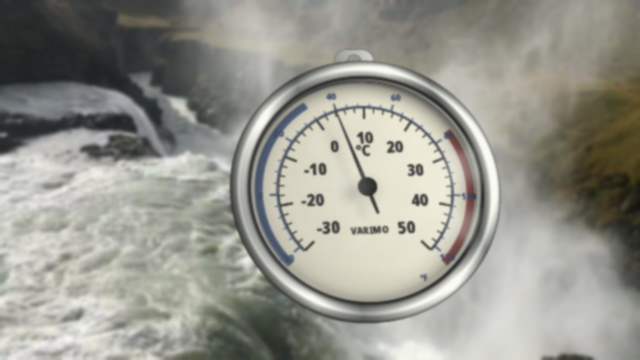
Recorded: 4 °C
